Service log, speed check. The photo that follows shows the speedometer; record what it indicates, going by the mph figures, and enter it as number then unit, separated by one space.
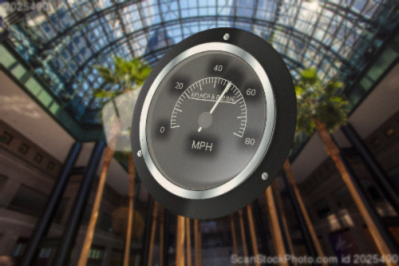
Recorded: 50 mph
